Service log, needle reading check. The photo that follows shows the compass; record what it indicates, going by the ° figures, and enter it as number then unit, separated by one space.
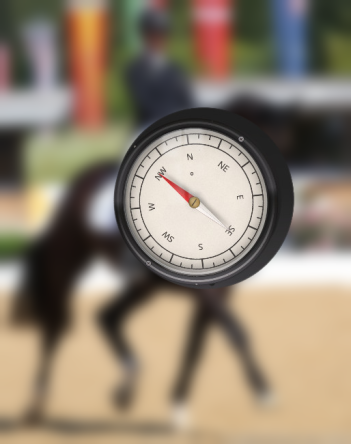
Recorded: 315 °
